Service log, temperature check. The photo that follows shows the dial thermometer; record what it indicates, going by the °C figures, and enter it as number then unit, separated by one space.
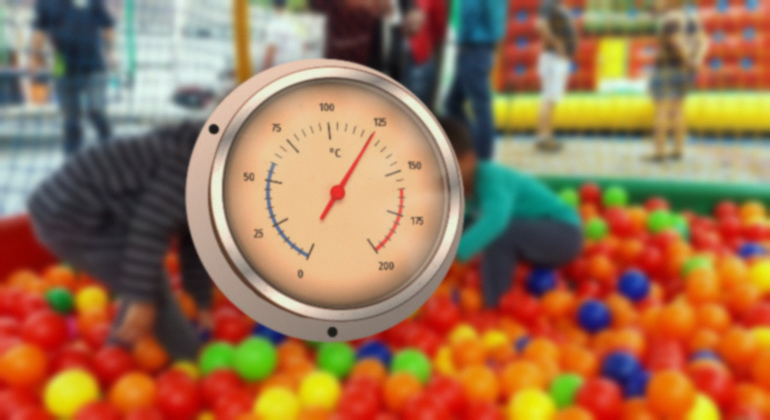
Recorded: 125 °C
